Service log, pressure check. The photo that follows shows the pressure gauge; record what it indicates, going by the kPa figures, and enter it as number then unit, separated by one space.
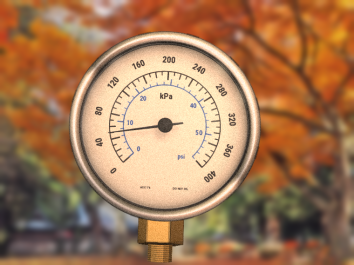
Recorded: 50 kPa
